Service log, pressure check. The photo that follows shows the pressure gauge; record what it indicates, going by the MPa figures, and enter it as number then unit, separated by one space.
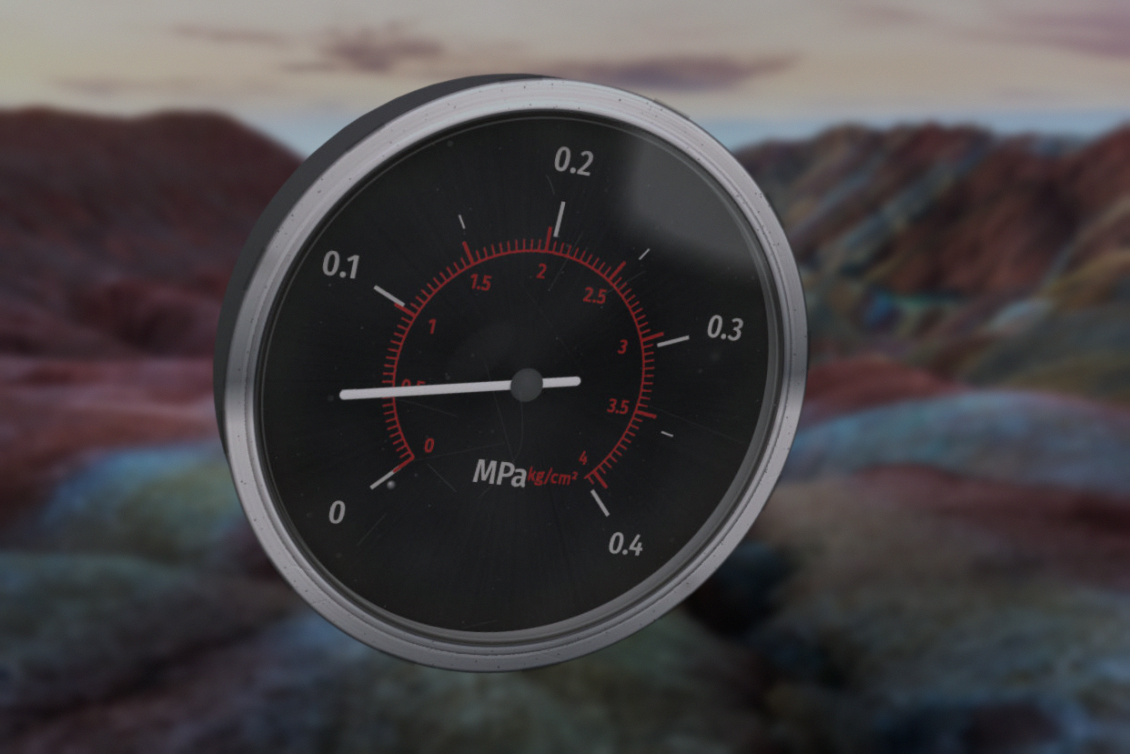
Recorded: 0.05 MPa
